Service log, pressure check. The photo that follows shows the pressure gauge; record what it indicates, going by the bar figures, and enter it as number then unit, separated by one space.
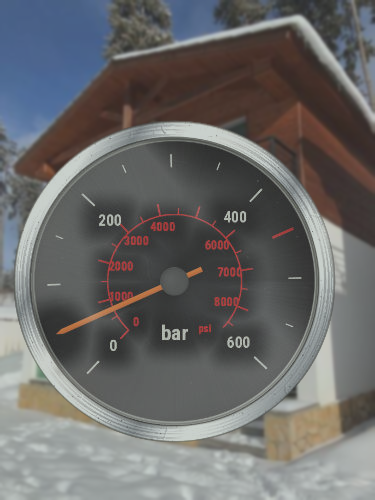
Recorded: 50 bar
